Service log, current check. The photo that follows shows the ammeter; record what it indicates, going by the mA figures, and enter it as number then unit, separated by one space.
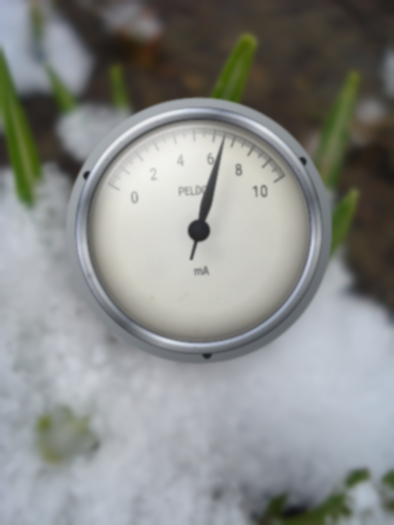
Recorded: 6.5 mA
